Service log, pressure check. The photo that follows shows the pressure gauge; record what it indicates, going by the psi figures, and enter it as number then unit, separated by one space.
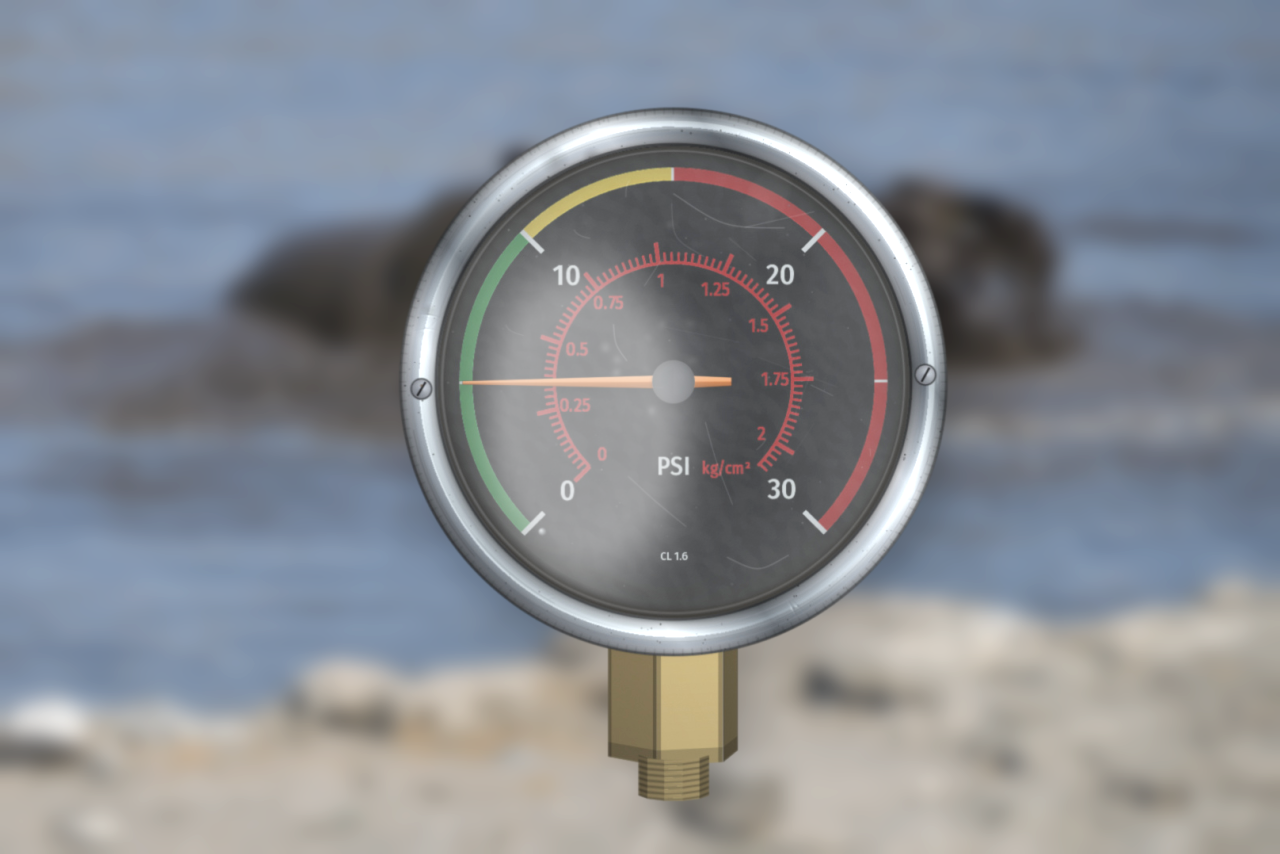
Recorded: 5 psi
